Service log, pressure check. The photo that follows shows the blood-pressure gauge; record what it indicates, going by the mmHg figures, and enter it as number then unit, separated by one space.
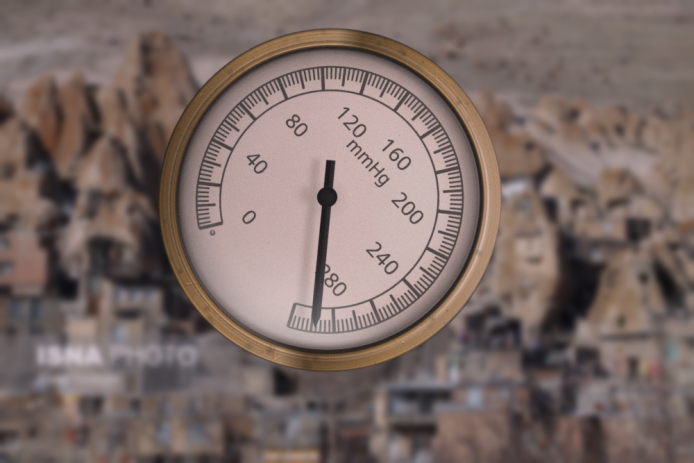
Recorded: 288 mmHg
